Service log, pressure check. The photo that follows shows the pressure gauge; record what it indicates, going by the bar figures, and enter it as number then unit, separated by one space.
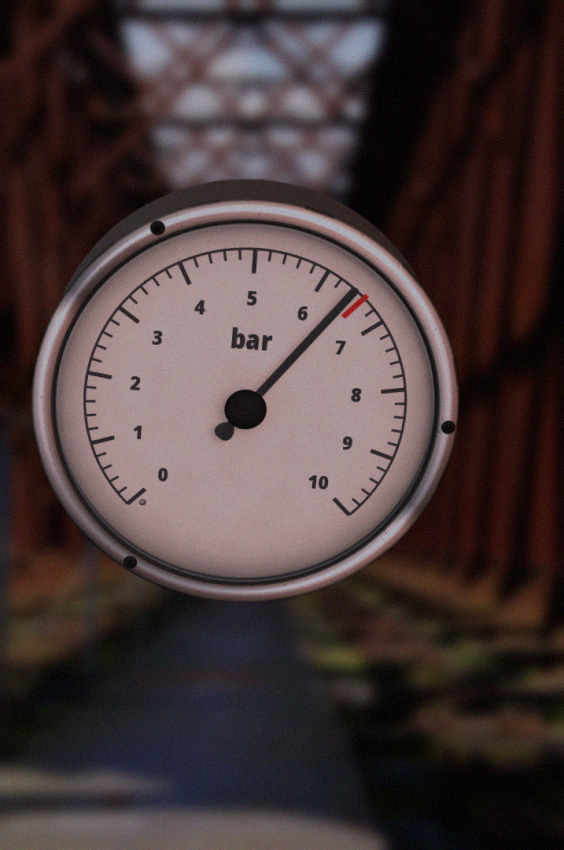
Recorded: 6.4 bar
